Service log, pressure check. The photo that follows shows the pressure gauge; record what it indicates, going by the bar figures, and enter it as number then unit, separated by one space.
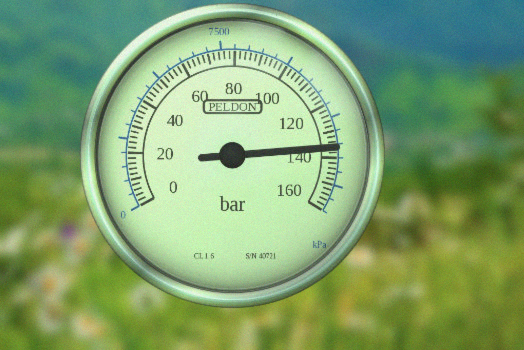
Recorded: 136 bar
